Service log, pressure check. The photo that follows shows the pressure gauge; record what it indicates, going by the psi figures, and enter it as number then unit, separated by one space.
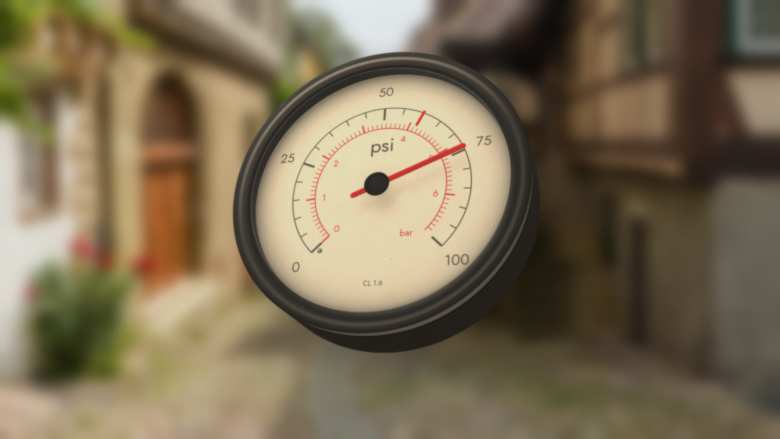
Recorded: 75 psi
